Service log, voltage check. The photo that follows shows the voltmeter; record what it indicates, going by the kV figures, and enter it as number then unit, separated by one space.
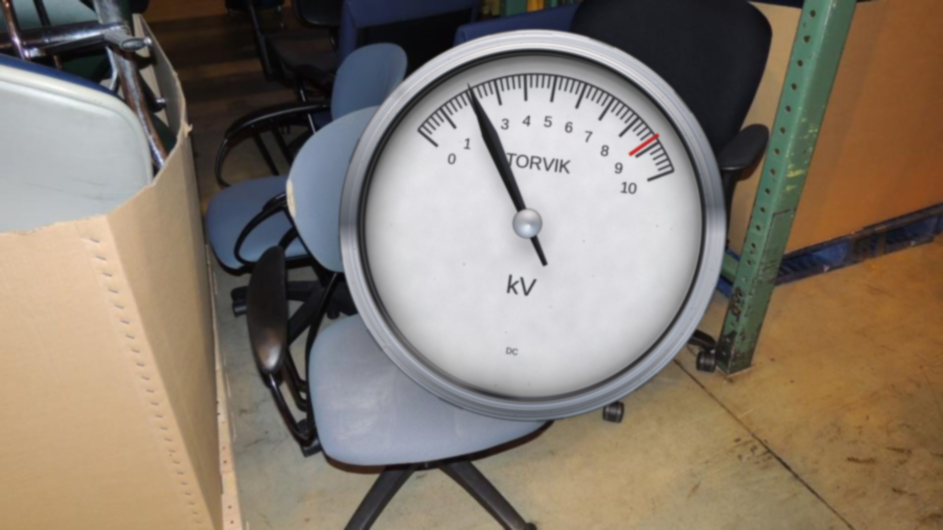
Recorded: 2.2 kV
